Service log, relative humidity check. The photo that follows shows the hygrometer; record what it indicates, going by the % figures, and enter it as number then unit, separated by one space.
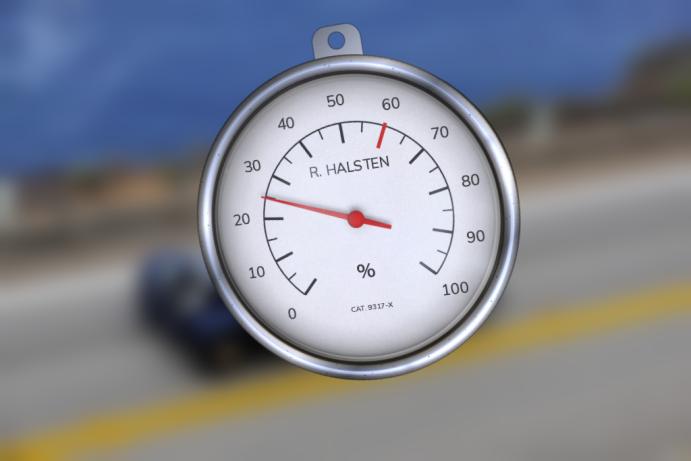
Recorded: 25 %
